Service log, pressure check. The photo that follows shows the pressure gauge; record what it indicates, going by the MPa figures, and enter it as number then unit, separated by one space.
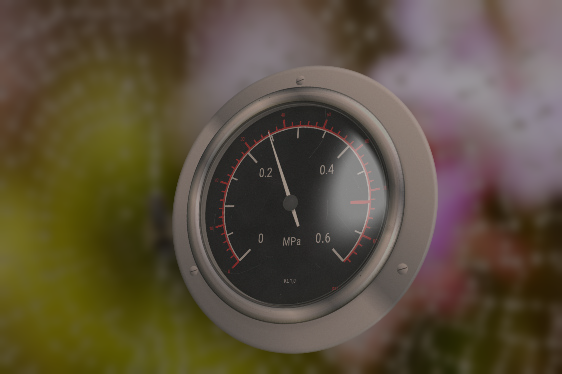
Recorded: 0.25 MPa
